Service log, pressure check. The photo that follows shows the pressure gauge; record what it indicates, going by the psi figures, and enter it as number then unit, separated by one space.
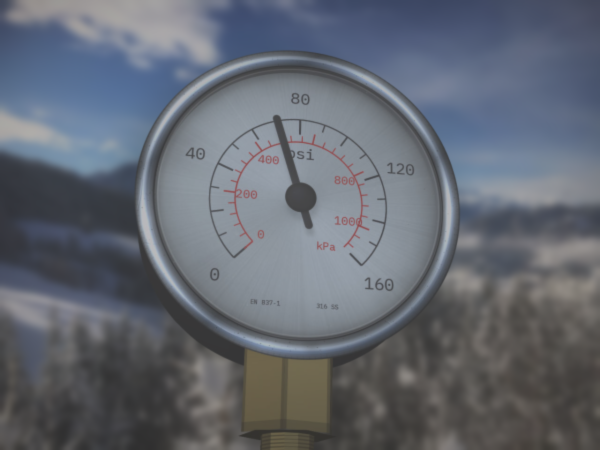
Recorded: 70 psi
